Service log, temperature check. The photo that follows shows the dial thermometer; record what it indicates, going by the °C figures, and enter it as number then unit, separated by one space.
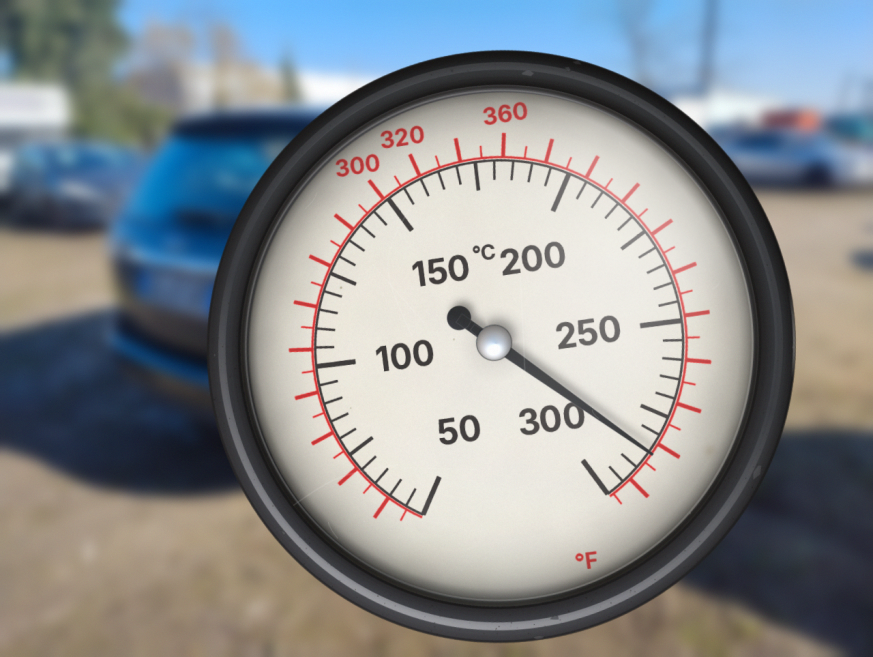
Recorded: 285 °C
